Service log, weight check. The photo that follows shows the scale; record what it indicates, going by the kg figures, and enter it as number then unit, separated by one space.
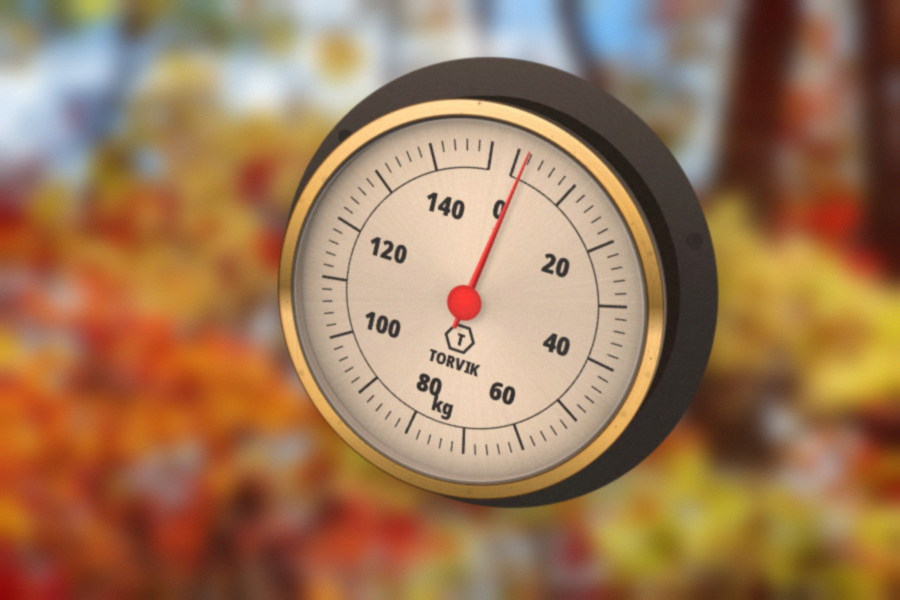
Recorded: 2 kg
